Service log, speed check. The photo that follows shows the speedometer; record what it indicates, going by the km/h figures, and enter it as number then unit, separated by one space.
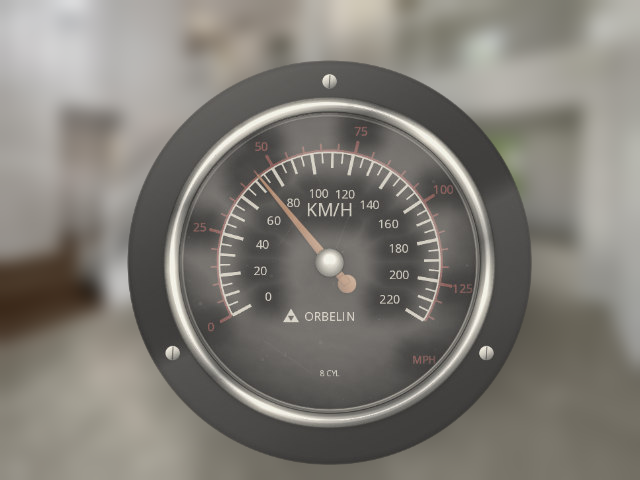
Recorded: 72.5 km/h
